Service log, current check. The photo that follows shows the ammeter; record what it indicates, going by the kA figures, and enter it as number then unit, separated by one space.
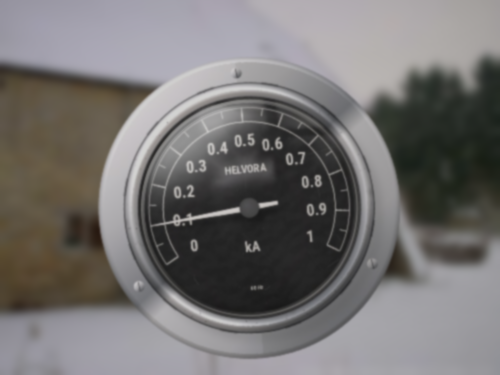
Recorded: 0.1 kA
